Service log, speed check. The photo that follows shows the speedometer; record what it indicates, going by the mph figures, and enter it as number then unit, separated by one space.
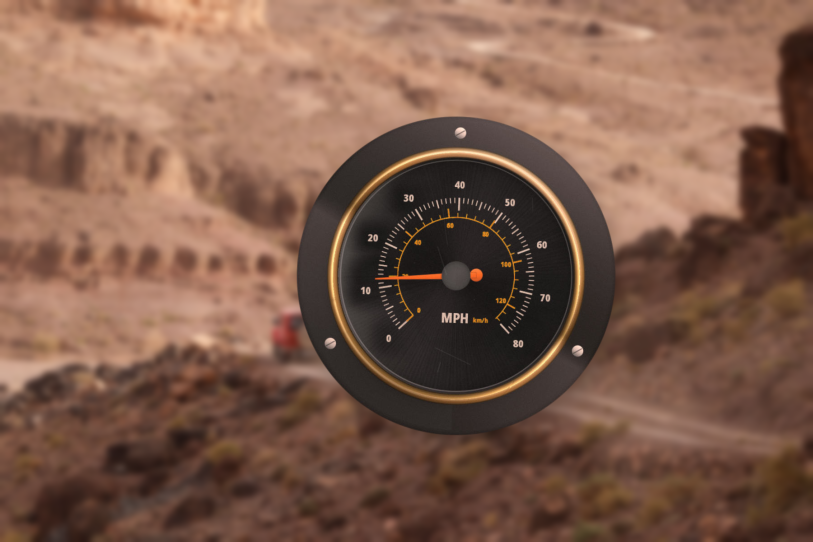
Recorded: 12 mph
